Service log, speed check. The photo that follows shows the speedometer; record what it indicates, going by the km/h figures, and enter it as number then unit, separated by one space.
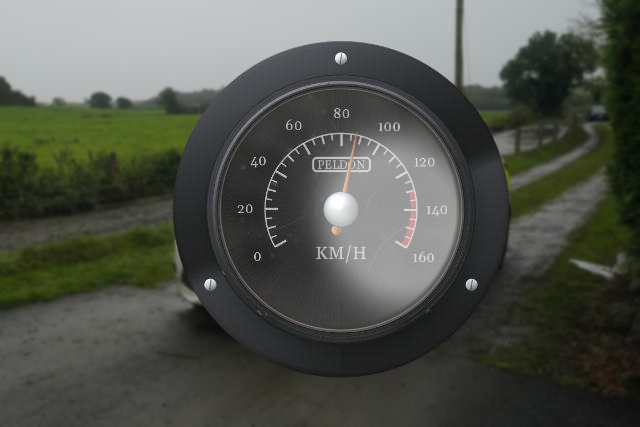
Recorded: 87.5 km/h
